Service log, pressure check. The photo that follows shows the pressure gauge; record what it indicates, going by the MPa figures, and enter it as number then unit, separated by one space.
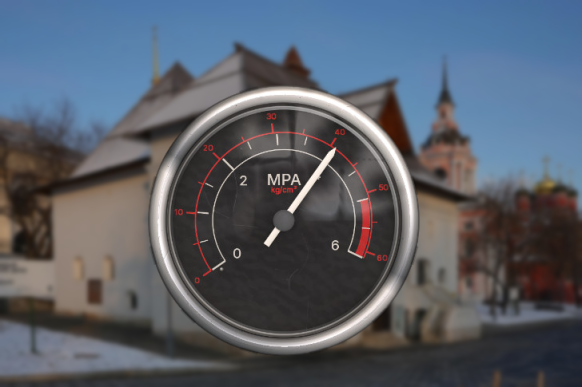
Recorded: 4 MPa
